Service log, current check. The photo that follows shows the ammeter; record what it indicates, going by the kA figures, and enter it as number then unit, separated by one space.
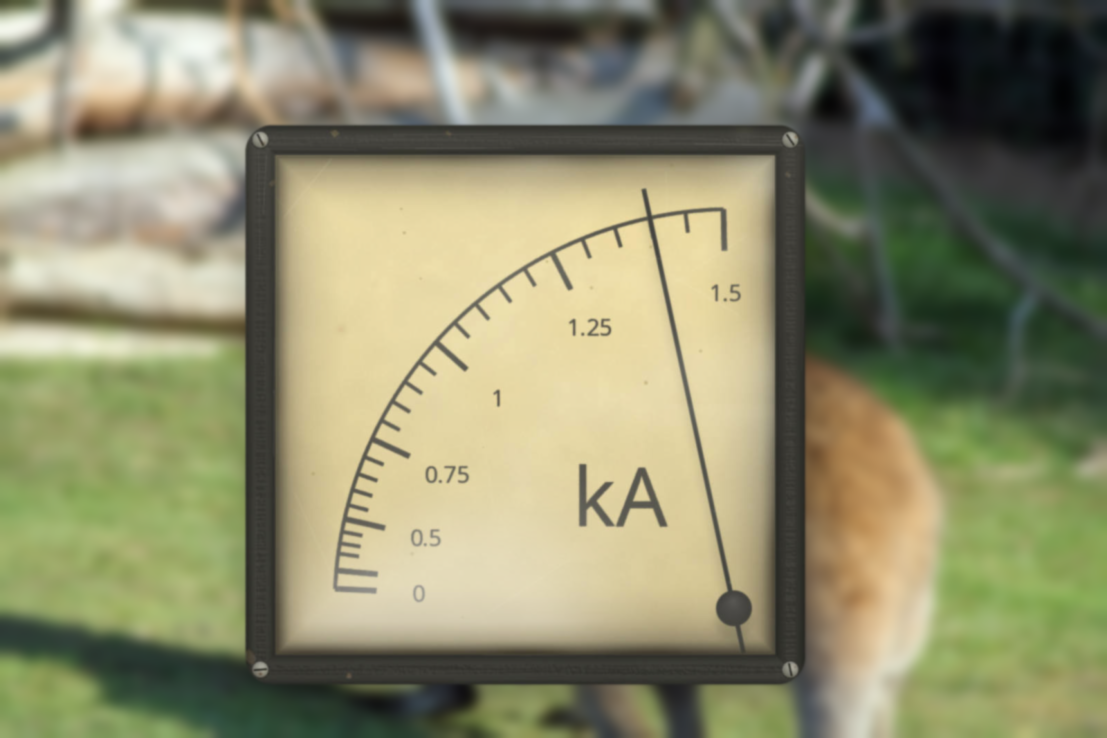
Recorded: 1.4 kA
